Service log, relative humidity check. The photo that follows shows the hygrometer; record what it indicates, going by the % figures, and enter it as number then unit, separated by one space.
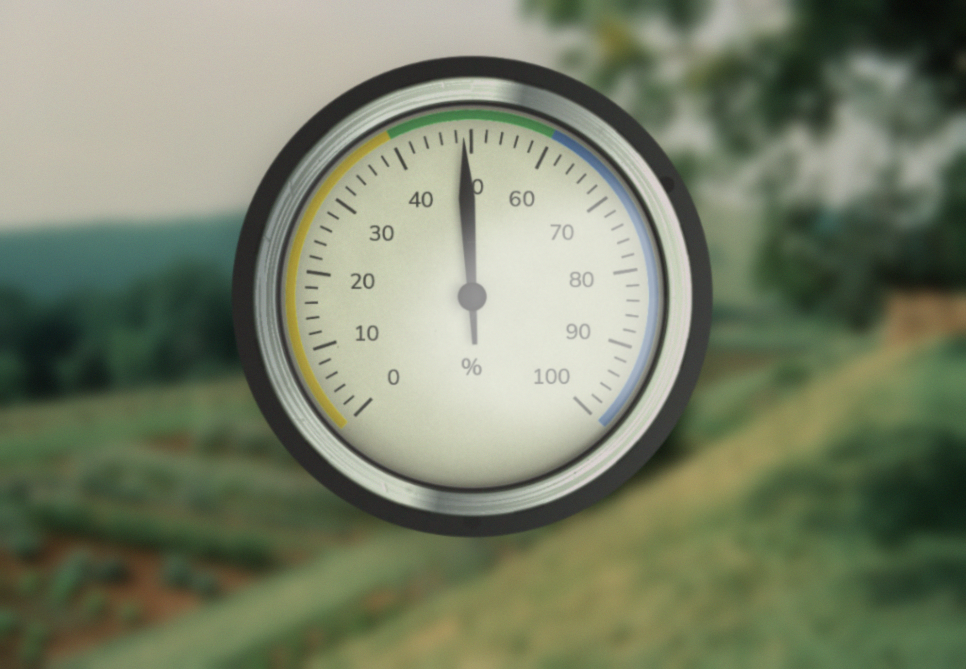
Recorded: 49 %
